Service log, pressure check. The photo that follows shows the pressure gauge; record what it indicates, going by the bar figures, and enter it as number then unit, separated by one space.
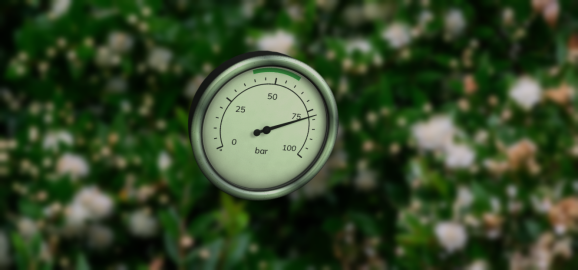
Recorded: 77.5 bar
